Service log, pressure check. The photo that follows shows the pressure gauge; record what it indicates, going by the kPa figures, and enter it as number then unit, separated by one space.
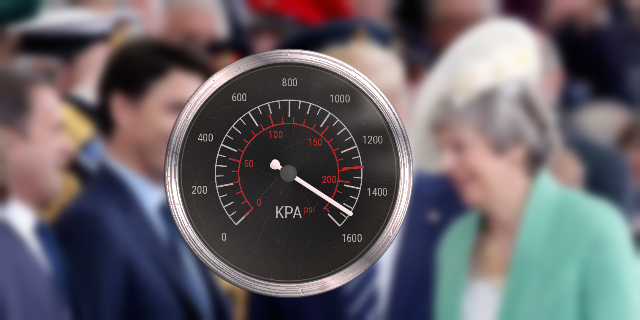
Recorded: 1525 kPa
